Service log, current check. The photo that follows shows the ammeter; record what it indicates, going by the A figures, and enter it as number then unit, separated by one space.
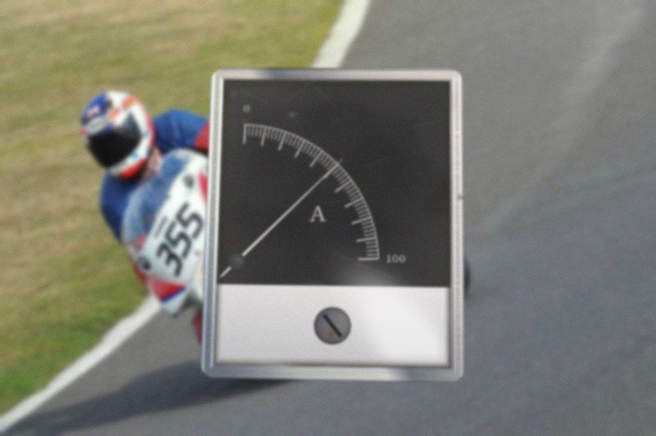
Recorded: 50 A
